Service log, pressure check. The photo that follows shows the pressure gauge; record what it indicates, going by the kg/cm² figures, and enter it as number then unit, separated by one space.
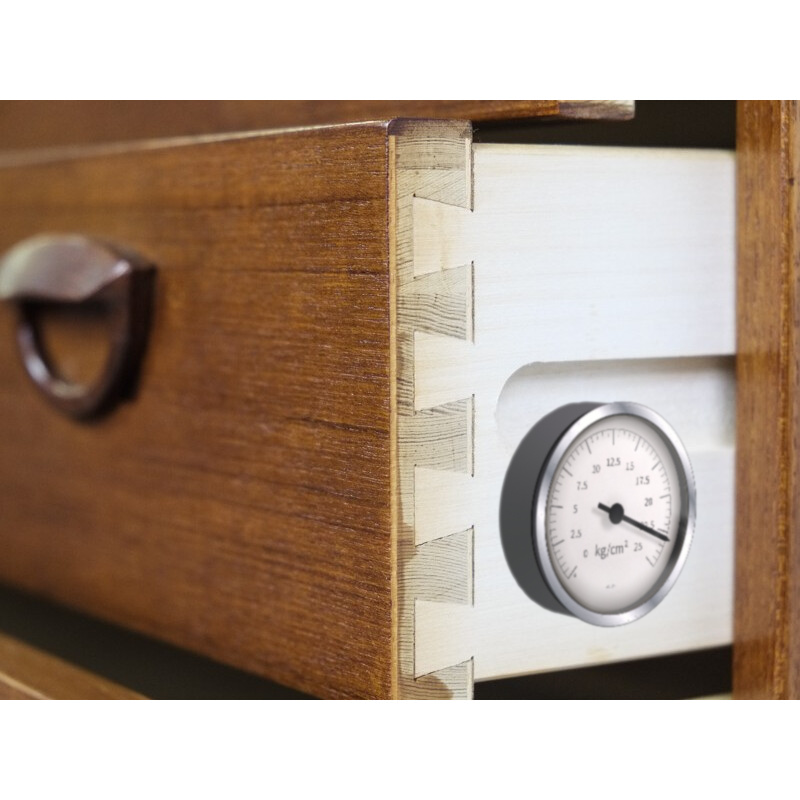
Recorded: 23 kg/cm²
